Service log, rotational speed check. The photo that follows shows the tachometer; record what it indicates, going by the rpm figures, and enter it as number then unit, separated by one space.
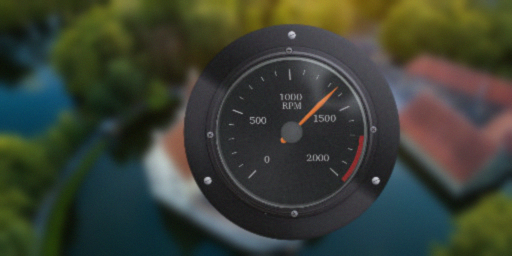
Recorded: 1350 rpm
